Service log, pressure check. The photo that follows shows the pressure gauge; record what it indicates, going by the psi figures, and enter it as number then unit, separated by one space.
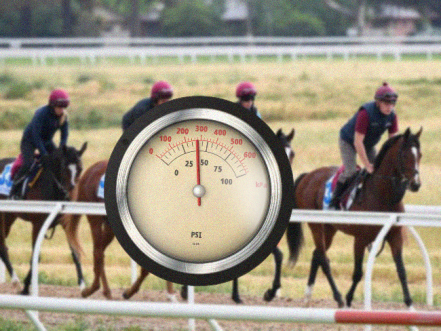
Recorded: 40 psi
